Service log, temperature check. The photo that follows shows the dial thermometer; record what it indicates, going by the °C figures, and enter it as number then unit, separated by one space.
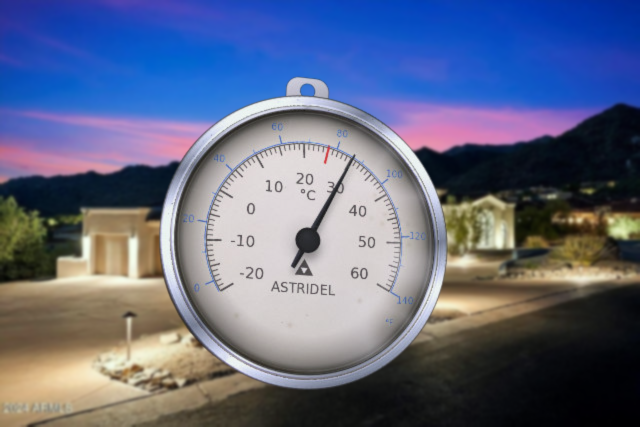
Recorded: 30 °C
